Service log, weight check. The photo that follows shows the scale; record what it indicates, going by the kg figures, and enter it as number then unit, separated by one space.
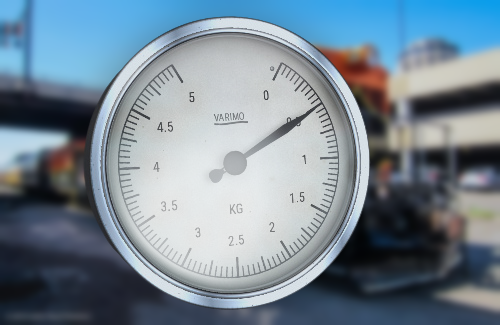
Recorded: 0.5 kg
